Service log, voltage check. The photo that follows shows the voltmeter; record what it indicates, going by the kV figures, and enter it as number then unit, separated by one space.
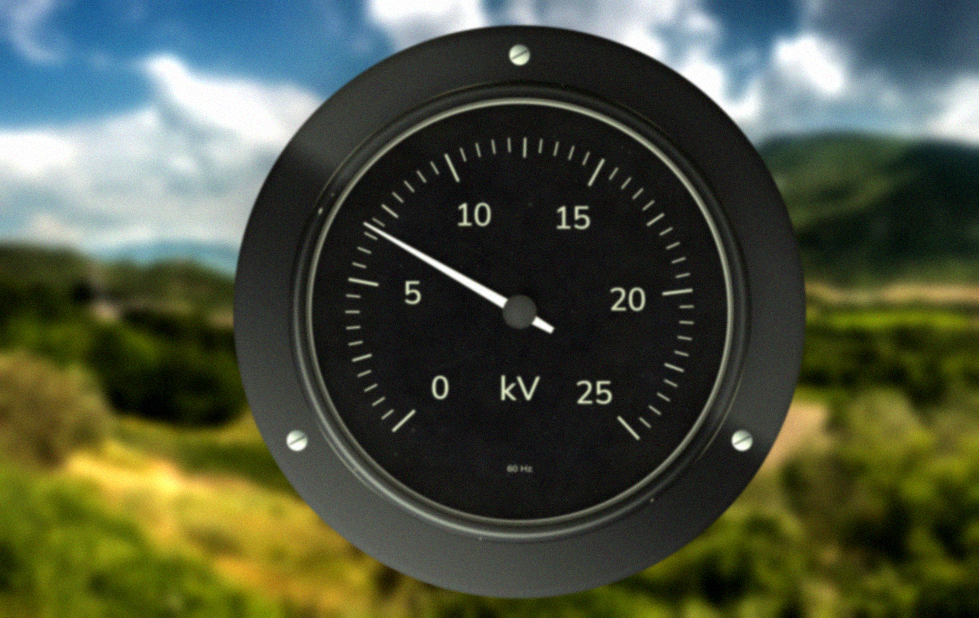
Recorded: 6.75 kV
